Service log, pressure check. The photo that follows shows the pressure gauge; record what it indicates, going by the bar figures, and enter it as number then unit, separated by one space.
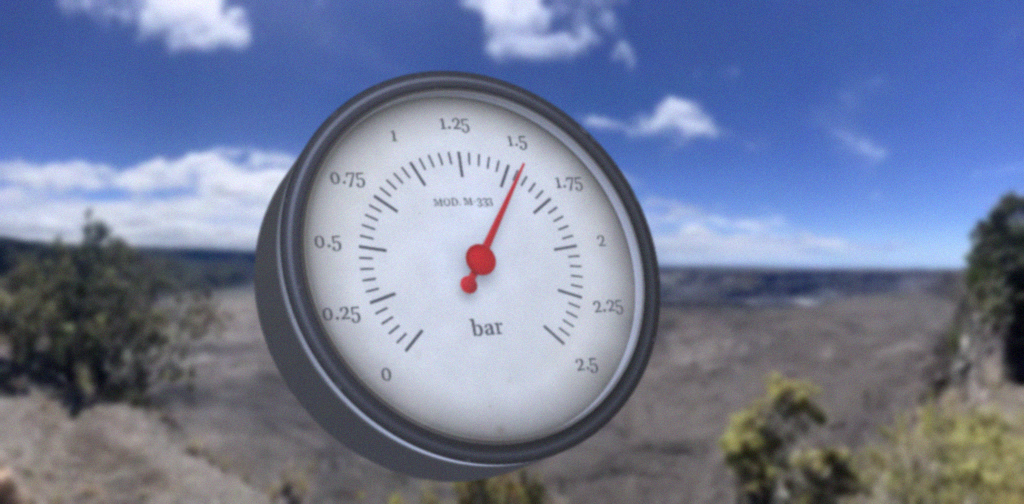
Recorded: 1.55 bar
